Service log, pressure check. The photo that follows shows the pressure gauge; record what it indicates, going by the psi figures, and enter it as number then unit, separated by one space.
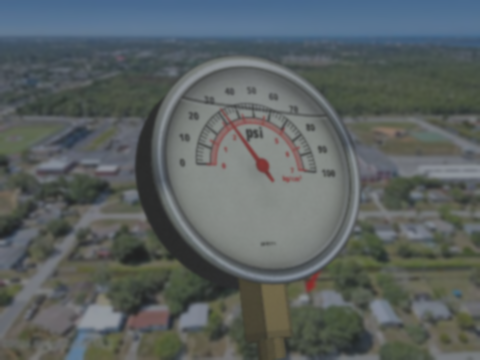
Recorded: 30 psi
